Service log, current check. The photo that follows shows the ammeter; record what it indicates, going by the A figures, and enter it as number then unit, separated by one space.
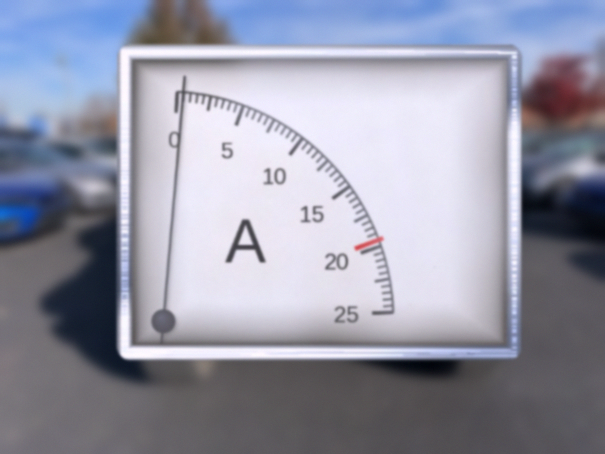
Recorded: 0.5 A
